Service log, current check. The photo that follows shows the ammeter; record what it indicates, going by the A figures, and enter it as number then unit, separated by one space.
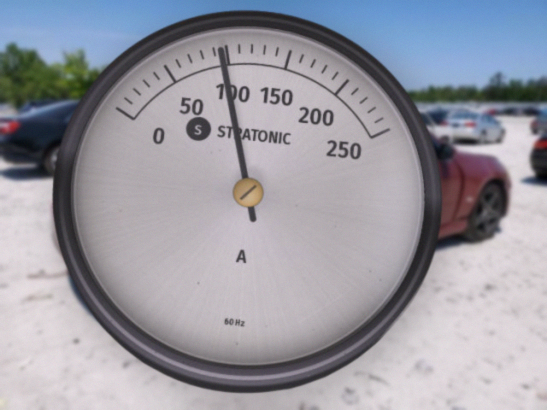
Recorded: 95 A
